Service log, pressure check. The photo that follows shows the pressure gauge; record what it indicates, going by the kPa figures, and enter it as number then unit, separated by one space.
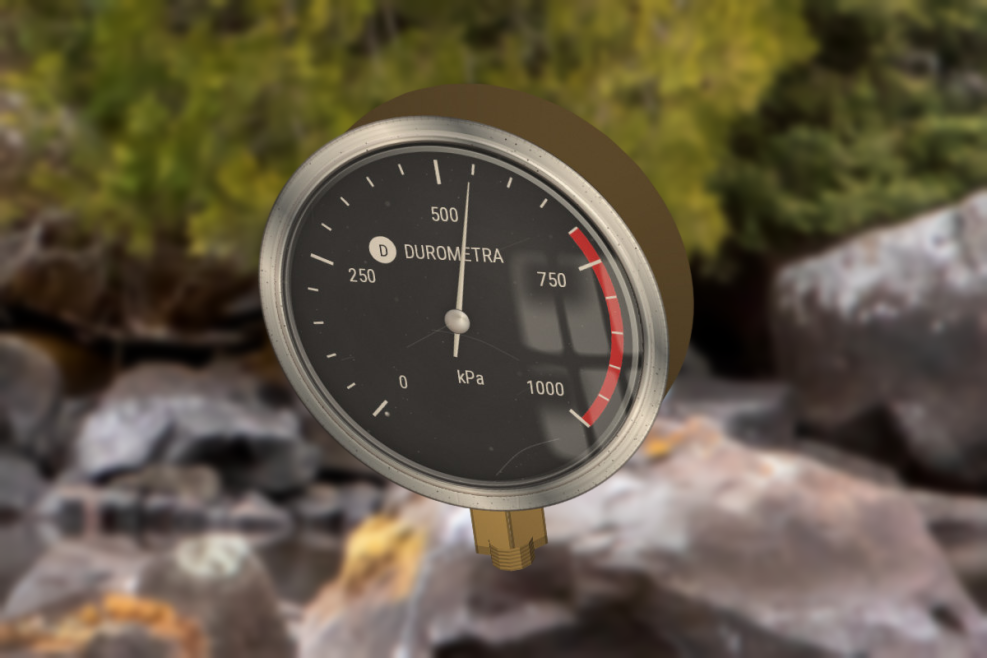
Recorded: 550 kPa
